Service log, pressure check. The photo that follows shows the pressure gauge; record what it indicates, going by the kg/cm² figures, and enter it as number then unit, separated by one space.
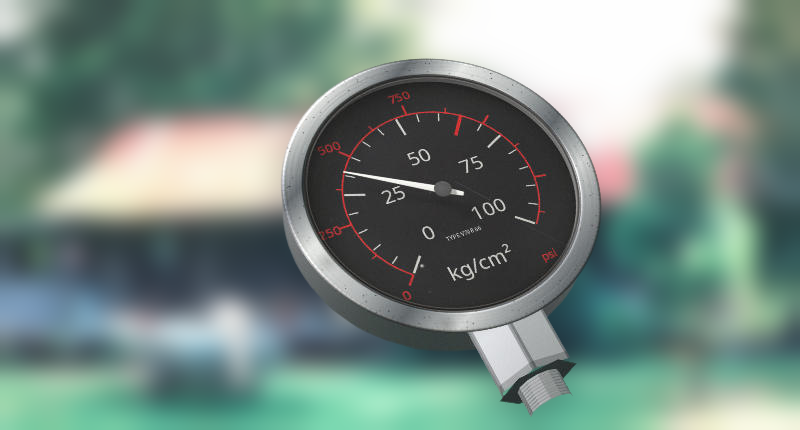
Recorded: 30 kg/cm²
